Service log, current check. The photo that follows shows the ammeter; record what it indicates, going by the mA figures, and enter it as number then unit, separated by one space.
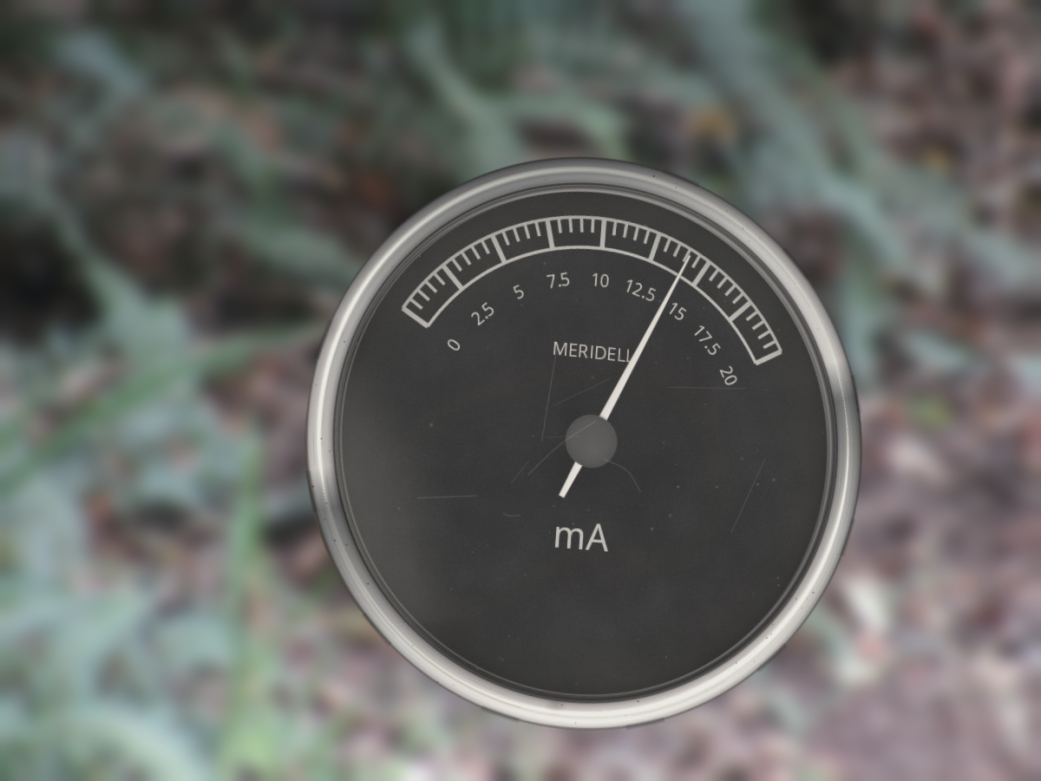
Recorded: 14 mA
